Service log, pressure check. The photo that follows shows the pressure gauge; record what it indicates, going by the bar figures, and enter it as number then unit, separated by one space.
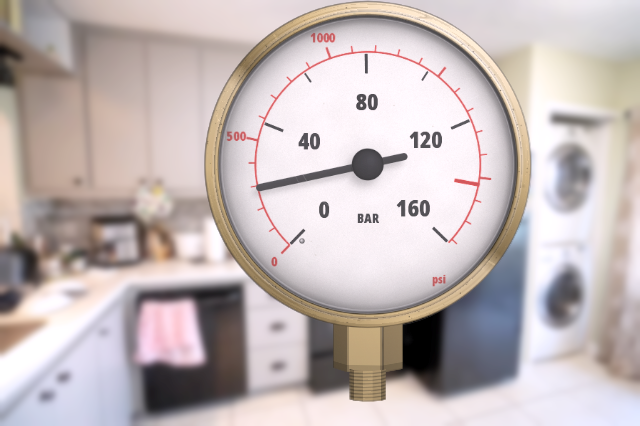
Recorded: 20 bar
